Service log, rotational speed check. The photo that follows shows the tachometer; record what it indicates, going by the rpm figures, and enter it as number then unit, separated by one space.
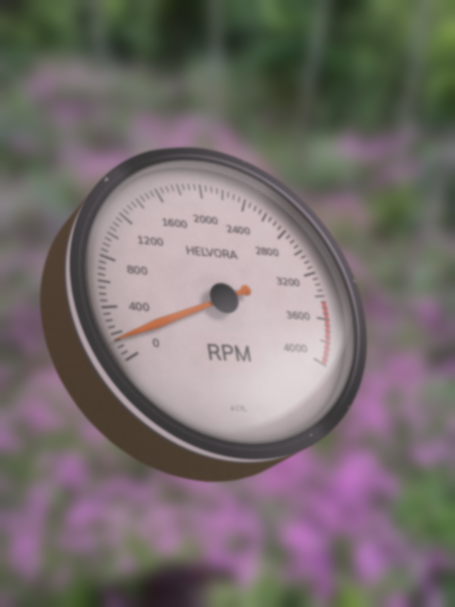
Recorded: 150 rpm
